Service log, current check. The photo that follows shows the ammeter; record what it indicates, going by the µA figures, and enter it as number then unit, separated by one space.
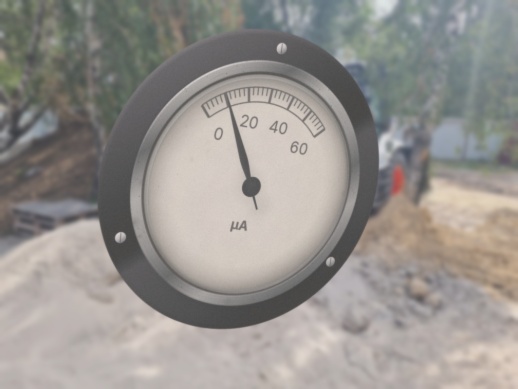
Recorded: 10 µA
